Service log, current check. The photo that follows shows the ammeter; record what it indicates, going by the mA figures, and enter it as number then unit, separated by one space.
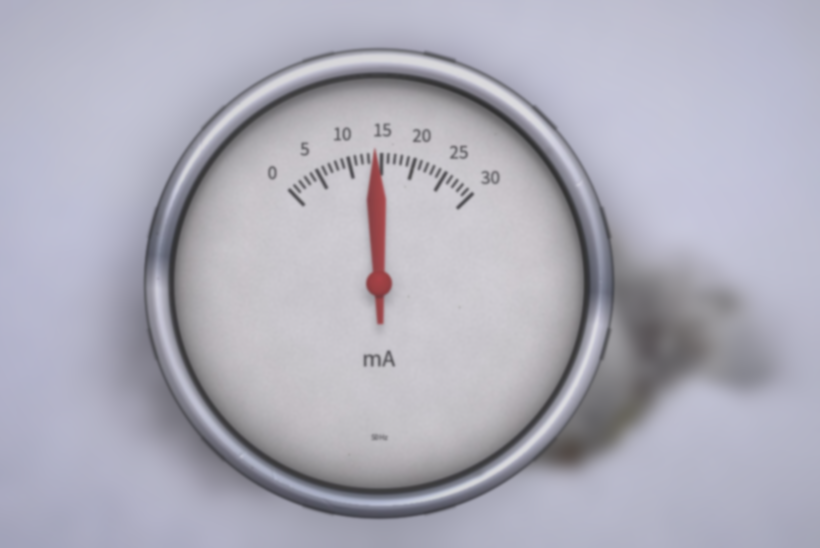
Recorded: 14 mA
